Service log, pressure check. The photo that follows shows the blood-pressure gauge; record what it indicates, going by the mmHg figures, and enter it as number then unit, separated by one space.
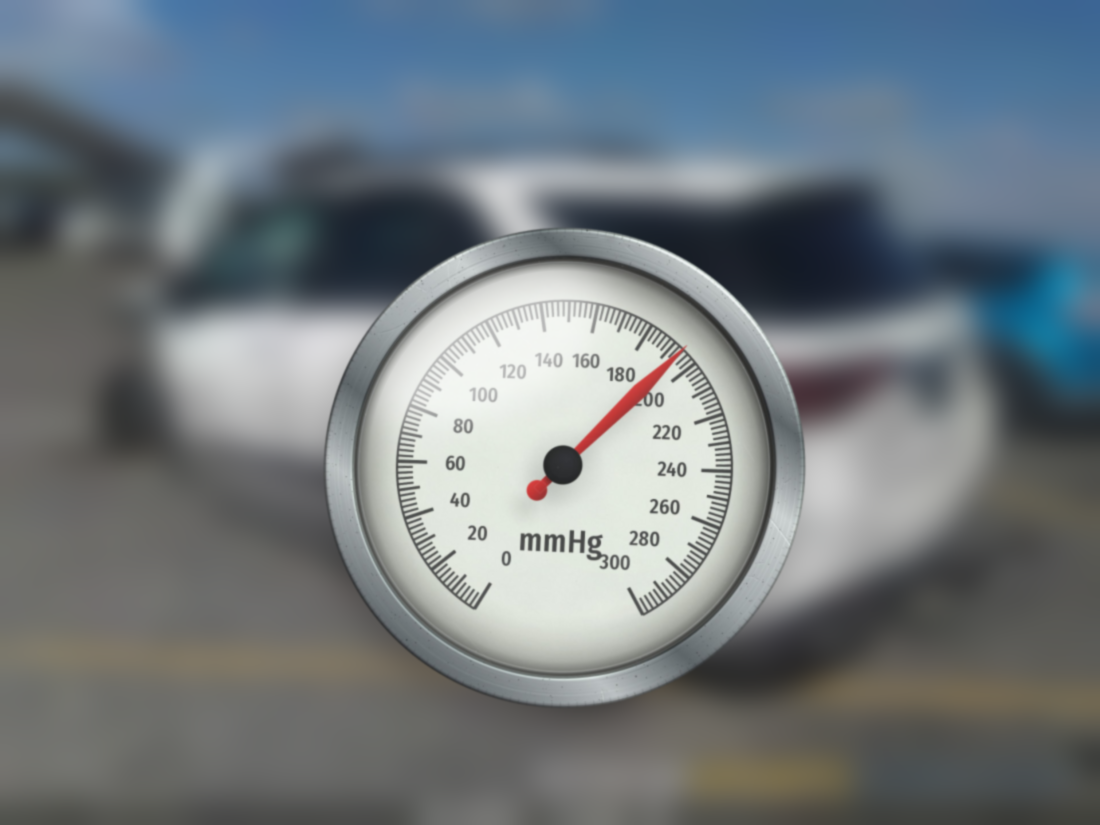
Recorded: 194 mmHg
